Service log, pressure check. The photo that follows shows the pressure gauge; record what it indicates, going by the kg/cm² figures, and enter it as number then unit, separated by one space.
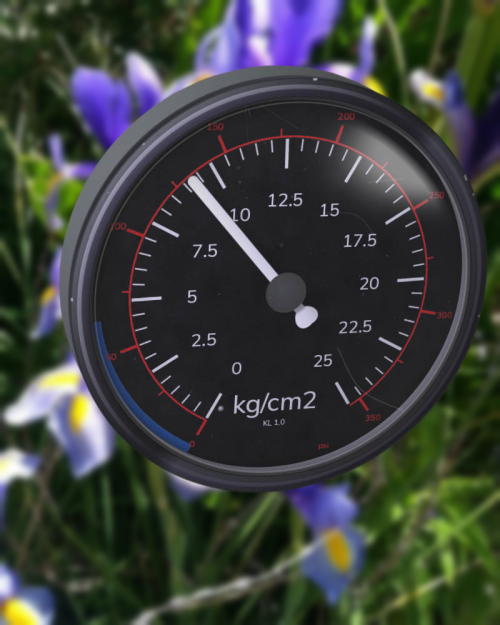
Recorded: 9.25 kg/cm²
